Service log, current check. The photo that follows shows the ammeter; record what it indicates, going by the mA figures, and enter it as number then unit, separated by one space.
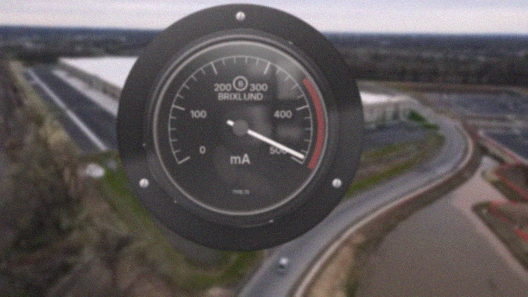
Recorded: 490 mA
